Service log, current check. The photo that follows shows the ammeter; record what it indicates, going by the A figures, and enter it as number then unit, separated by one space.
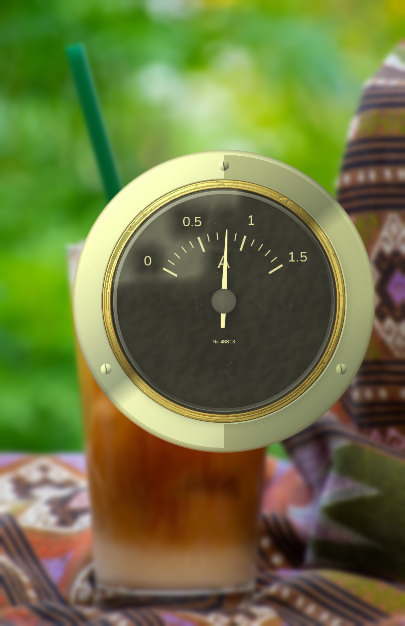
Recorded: 0.8 A
